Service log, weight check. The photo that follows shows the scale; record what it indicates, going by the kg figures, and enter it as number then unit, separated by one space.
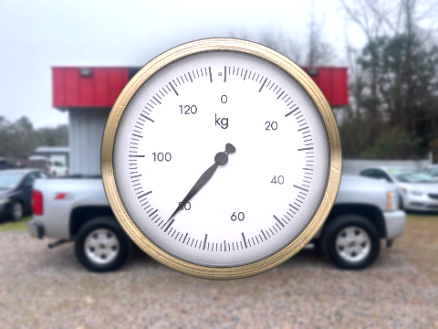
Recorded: 81 kg
